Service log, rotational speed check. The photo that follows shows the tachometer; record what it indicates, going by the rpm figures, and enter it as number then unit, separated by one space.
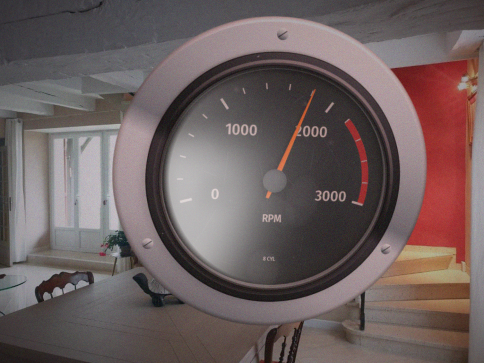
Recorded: 1800 rpm
